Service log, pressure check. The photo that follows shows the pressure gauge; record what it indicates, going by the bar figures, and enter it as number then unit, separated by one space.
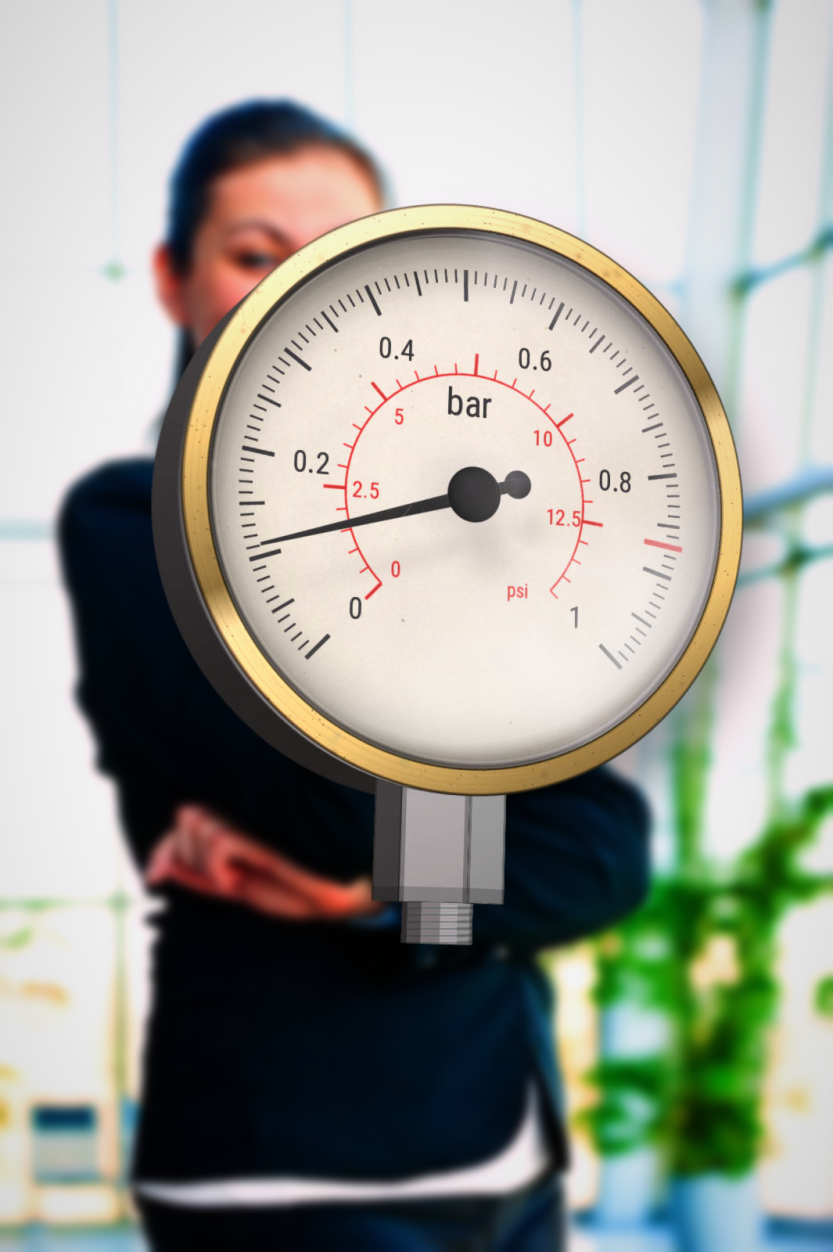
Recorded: 0.11 bar
